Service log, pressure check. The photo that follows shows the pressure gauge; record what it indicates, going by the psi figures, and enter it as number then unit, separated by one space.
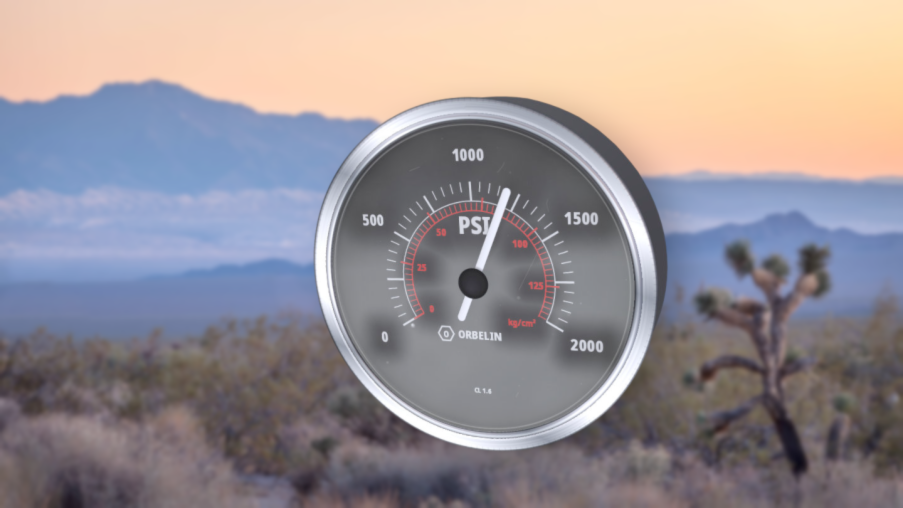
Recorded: 1200 psi
